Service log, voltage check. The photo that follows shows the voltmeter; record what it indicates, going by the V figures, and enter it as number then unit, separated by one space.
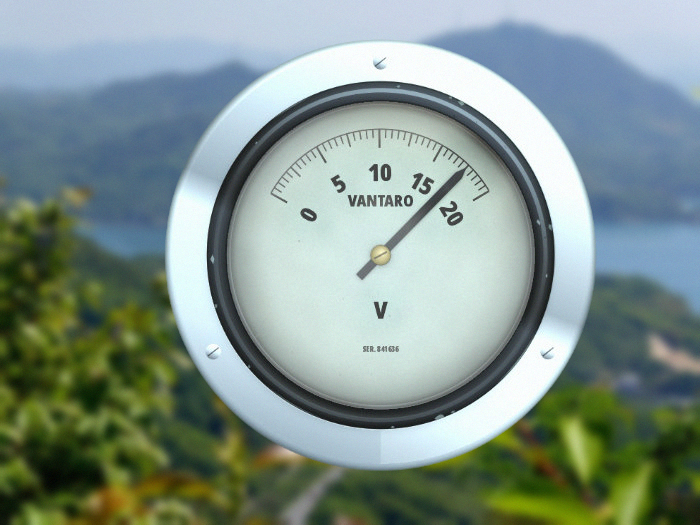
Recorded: 17.5 V
